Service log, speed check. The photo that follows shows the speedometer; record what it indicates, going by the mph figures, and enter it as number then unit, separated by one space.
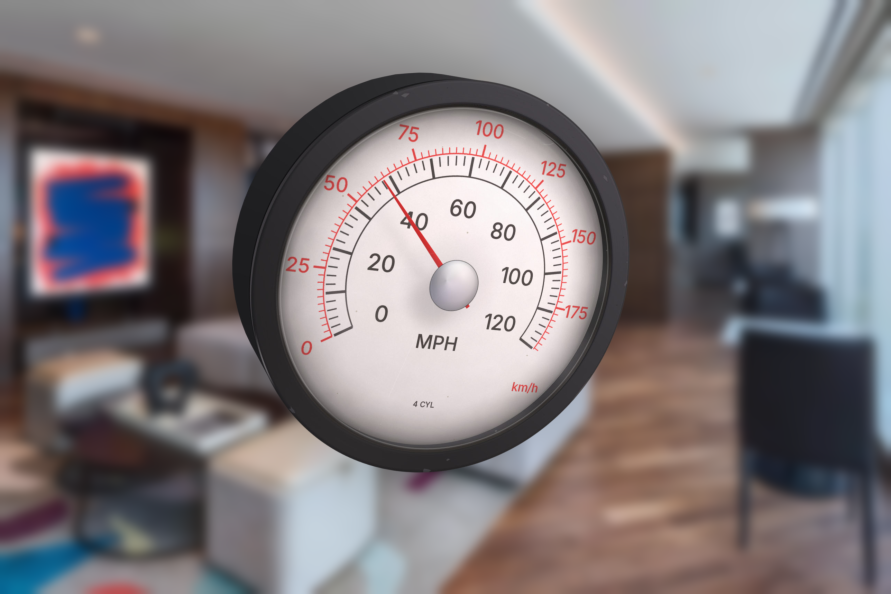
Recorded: 38 mph
